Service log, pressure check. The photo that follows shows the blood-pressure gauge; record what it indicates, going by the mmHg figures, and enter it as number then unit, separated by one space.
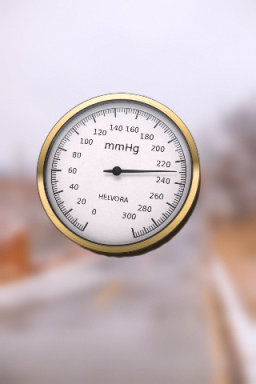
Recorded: 230 mmHg
